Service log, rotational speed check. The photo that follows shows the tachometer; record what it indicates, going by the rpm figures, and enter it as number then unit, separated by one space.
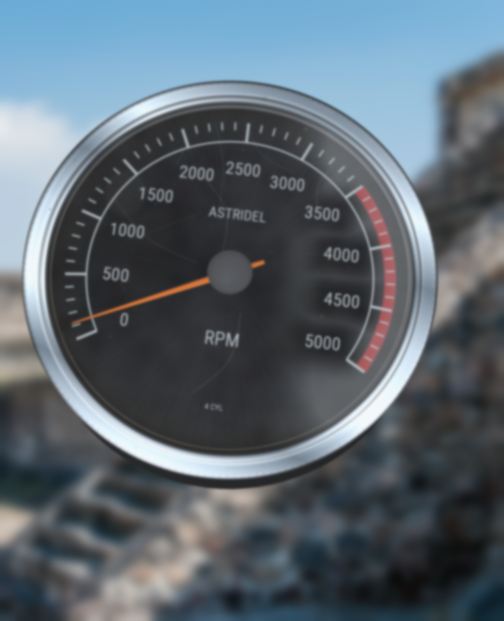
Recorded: 100 rpm
